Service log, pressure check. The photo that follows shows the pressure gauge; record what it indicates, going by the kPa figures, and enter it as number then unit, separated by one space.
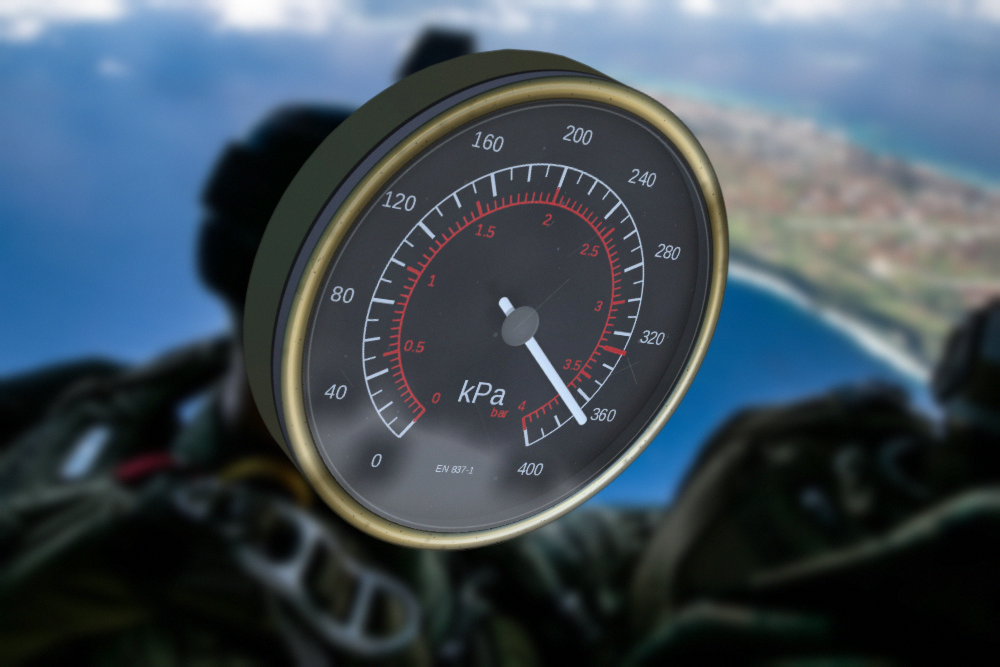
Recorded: 370 kPa
